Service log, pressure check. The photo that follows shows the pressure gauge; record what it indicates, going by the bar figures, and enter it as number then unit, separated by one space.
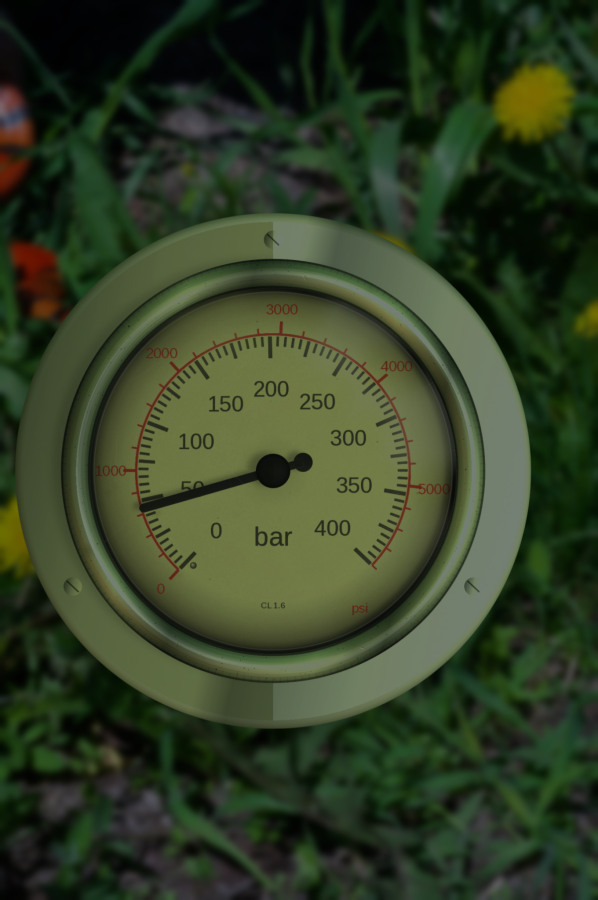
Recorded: 45 bar
